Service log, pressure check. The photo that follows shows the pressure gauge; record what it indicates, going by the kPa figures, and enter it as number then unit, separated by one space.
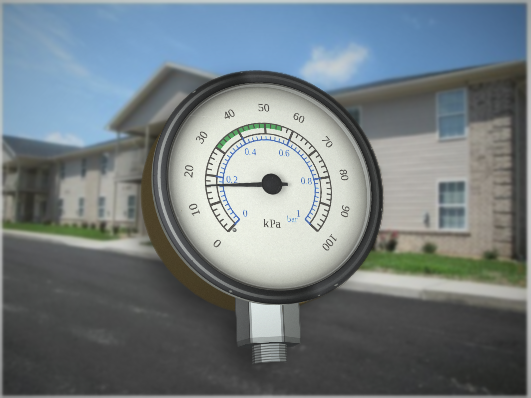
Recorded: 16 kPa
